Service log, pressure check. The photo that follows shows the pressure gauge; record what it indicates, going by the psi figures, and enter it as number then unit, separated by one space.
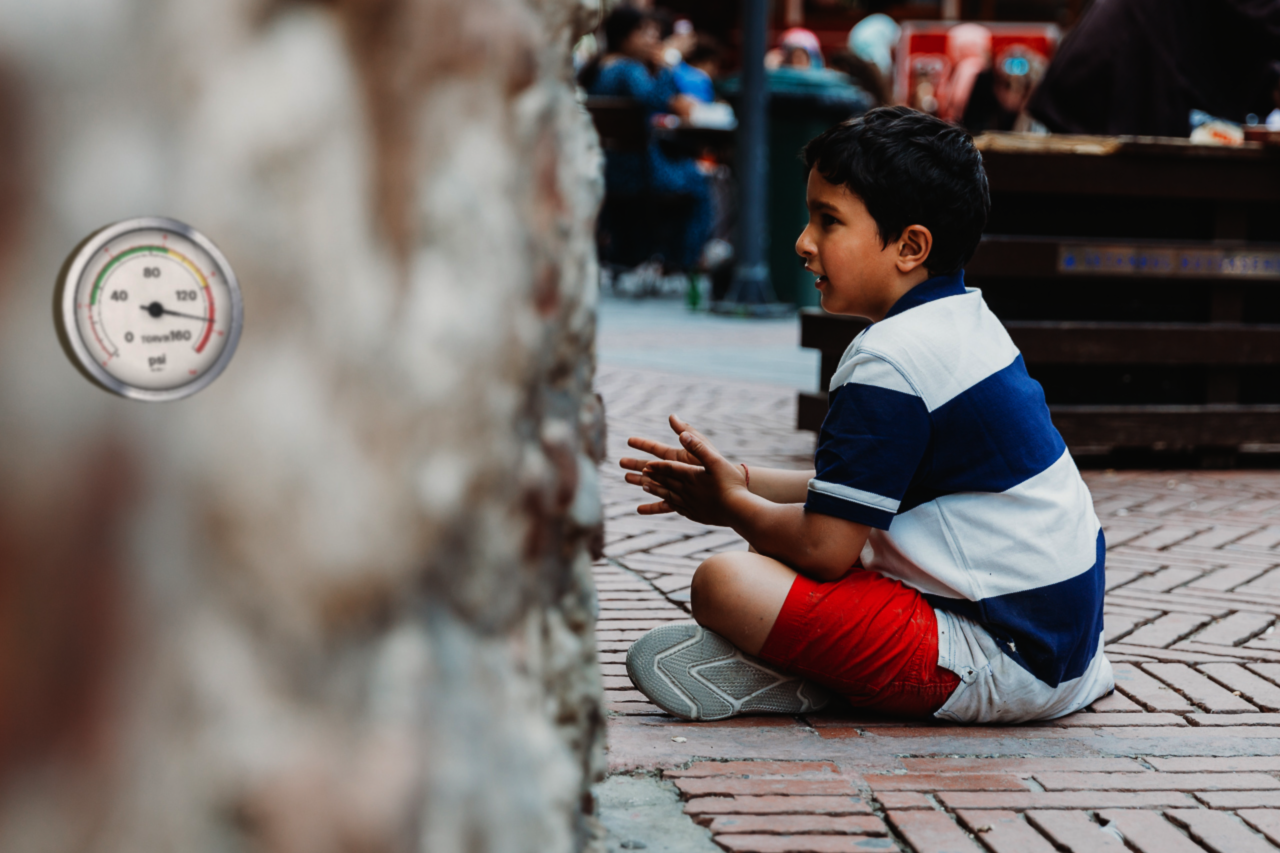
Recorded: 140 psi
